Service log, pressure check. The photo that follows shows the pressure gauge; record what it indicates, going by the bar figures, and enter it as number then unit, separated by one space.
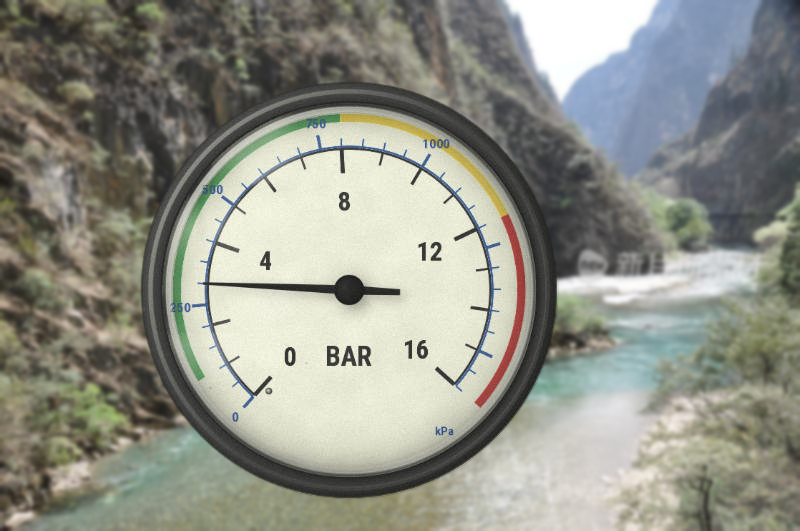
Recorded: 3 bar
